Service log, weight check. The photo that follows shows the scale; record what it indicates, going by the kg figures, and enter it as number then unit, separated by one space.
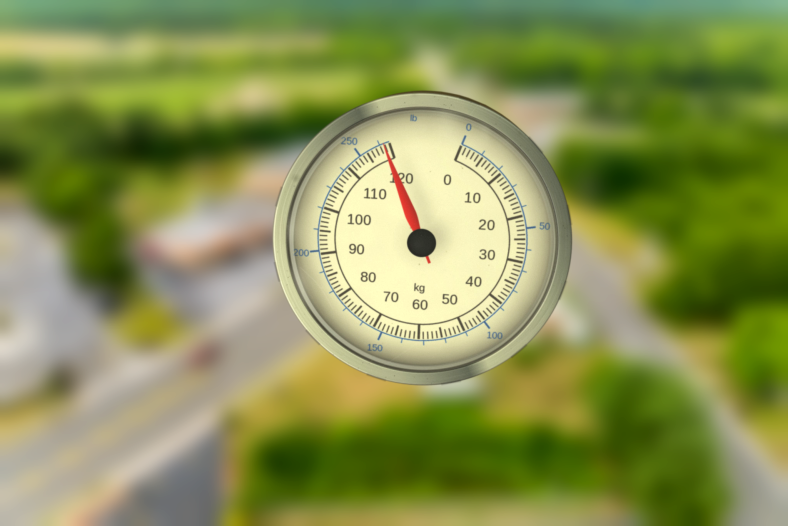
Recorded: 119 kg
